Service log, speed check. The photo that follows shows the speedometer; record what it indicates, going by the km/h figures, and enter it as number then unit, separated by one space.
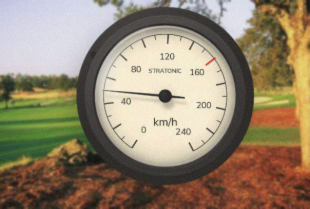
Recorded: 50 km/h
